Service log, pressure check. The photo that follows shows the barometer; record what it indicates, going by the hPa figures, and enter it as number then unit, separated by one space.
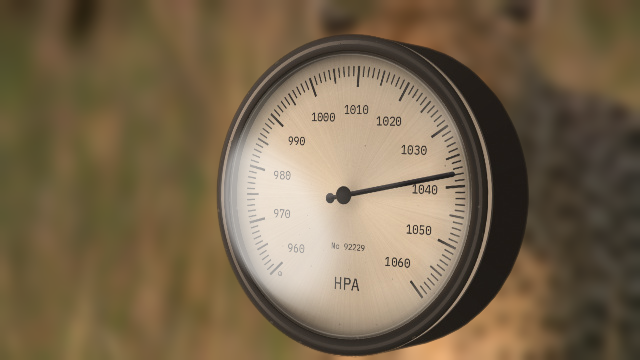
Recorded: 1038 hPa
